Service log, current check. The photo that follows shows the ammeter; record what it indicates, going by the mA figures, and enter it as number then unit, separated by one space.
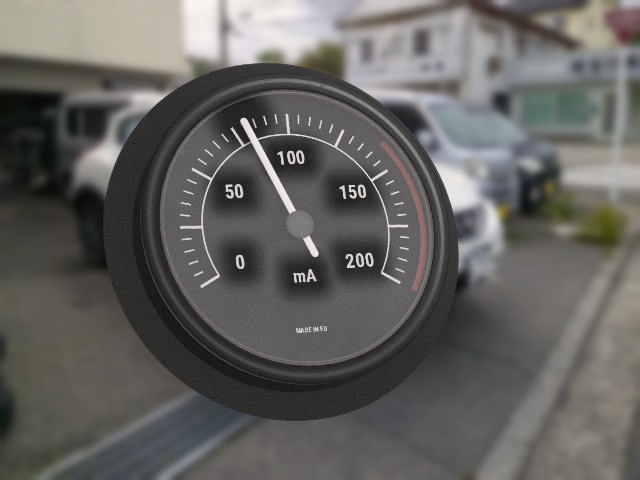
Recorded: 80 mA
